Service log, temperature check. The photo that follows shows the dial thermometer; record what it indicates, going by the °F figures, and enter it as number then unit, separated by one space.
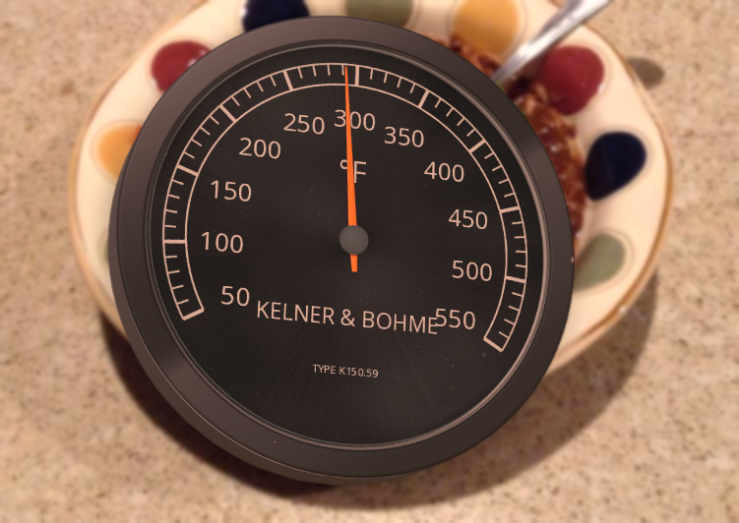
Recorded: 290 °F
